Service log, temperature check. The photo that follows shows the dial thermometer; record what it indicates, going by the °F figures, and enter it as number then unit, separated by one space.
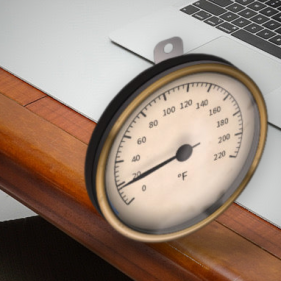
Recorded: 20 °F
